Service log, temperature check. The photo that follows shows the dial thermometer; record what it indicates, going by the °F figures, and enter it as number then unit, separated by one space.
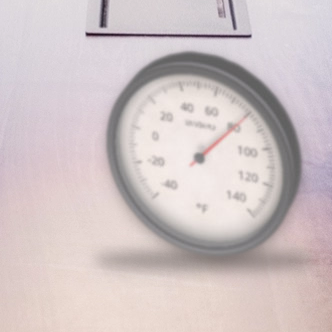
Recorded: 80 °F
